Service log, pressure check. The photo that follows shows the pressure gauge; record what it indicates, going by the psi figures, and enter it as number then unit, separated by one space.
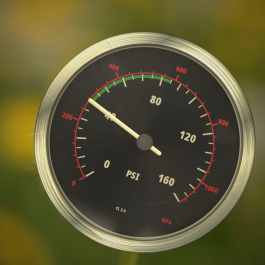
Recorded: 40 psi
